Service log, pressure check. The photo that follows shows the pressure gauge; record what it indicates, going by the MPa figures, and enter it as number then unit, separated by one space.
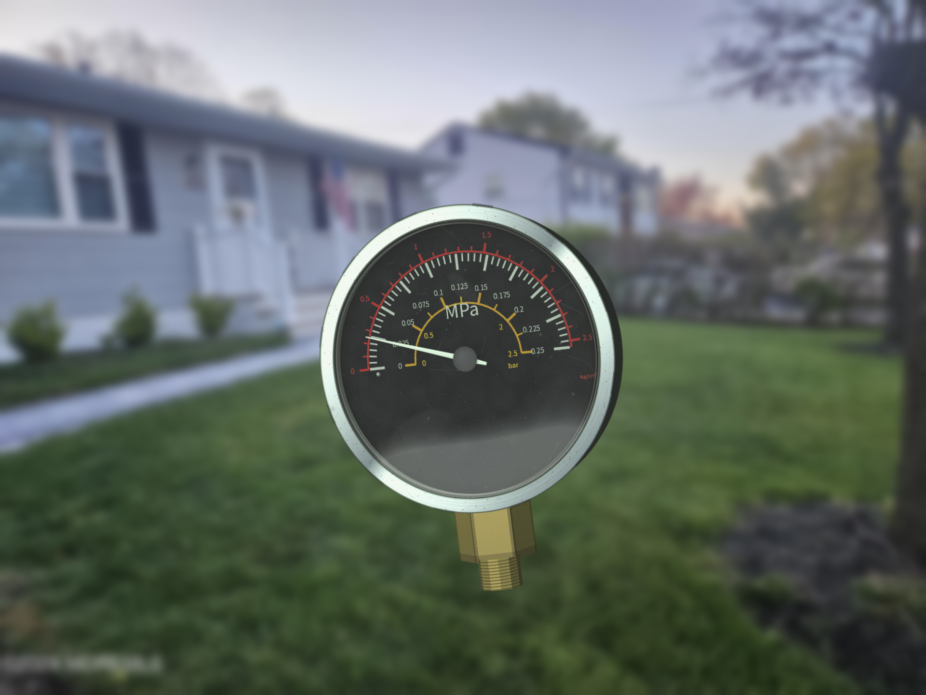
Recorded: 0.025 MPa
